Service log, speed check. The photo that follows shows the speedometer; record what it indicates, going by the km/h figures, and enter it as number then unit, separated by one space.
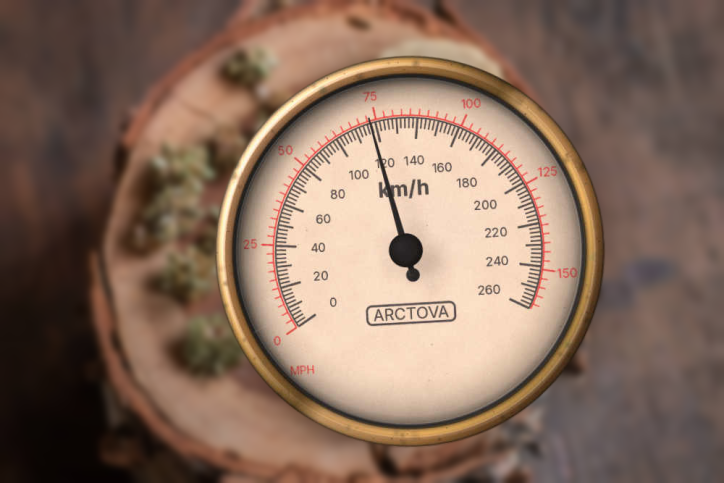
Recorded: 118 km/h
